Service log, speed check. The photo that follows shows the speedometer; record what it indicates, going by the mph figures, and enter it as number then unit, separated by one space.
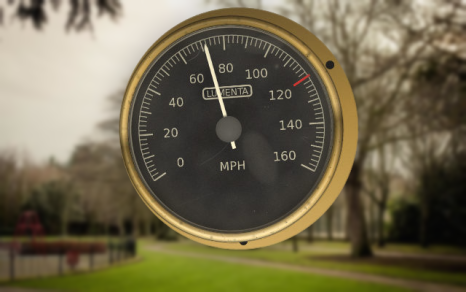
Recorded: 72 mph
